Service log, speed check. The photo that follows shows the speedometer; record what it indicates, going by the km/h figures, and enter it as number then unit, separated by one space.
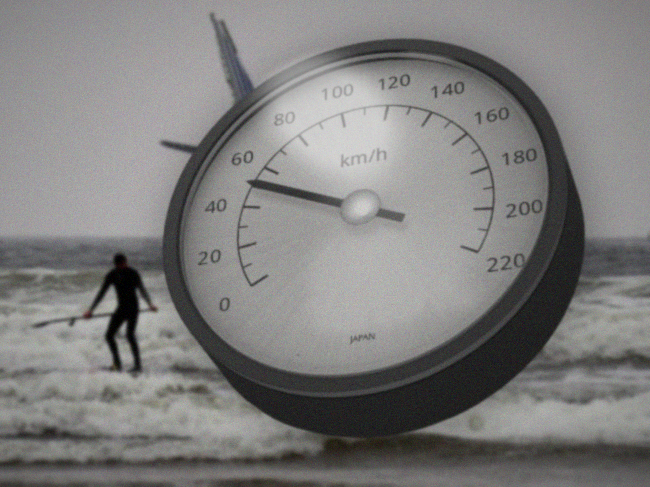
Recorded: 50 km/h
